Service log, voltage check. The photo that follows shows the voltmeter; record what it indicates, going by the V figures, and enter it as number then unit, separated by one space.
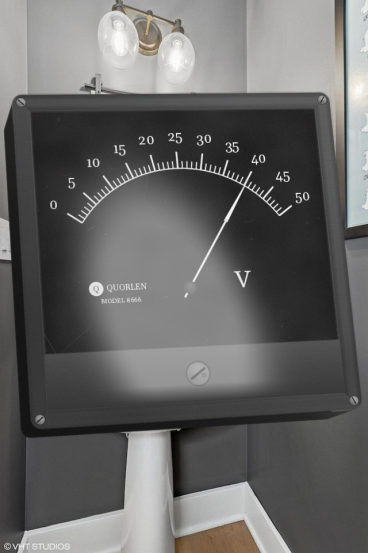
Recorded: 40 V
